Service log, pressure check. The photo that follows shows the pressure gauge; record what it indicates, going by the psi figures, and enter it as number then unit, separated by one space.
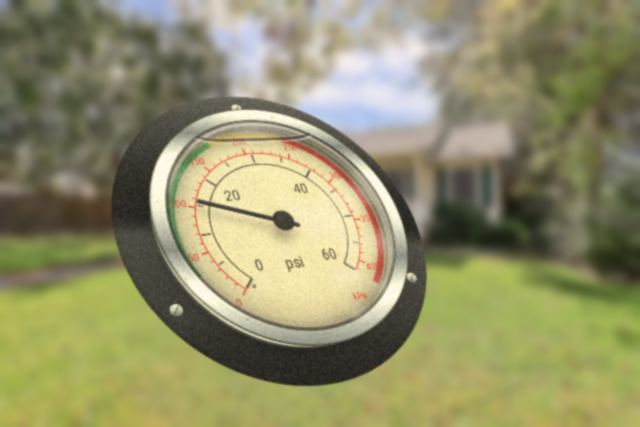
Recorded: 15 psi
